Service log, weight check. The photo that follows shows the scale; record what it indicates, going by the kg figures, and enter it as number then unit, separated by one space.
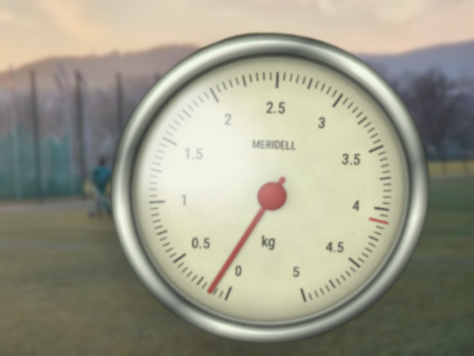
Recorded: 0.15 kg
